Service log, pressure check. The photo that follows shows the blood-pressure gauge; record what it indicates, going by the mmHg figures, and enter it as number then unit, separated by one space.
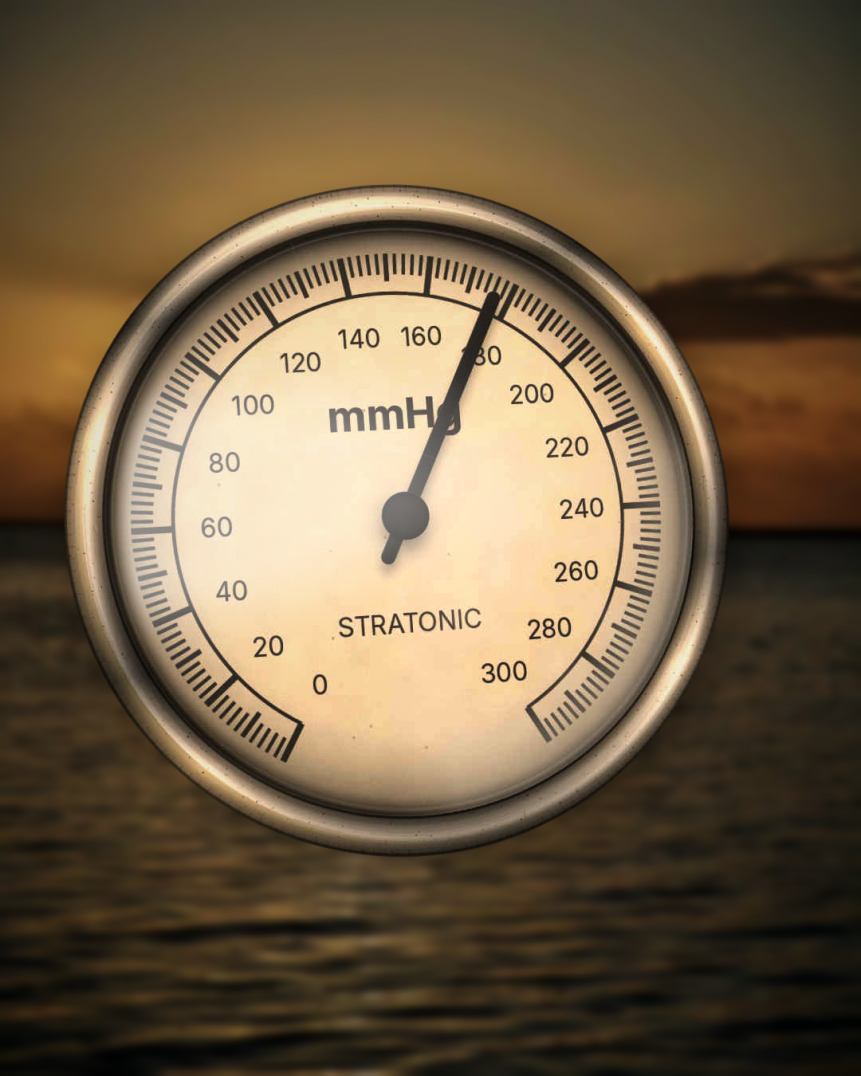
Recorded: 176 mmHg
